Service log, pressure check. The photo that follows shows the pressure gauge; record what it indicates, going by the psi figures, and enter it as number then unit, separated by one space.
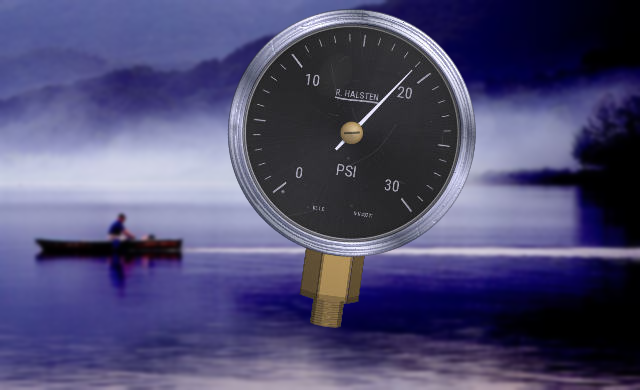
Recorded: 19 psi
